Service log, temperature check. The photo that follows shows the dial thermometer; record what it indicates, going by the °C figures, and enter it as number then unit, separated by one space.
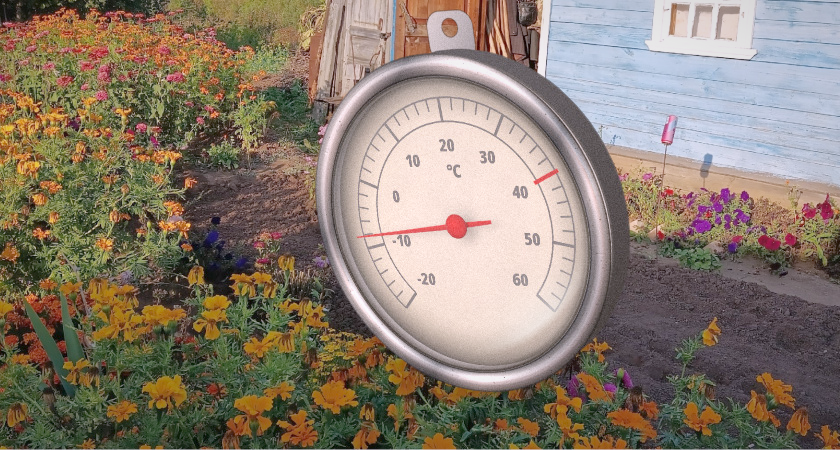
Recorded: -8 °C
